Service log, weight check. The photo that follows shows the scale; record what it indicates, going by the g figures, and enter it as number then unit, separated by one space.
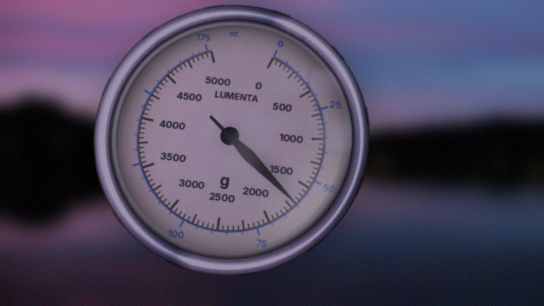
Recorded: 1700 g
